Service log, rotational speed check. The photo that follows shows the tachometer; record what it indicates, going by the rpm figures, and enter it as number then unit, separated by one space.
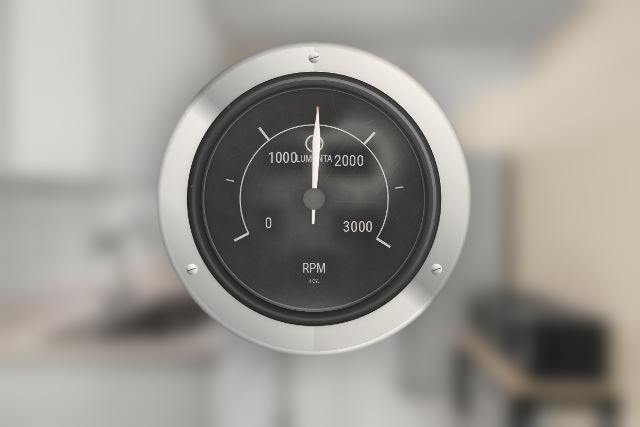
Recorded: 1500 rpm
